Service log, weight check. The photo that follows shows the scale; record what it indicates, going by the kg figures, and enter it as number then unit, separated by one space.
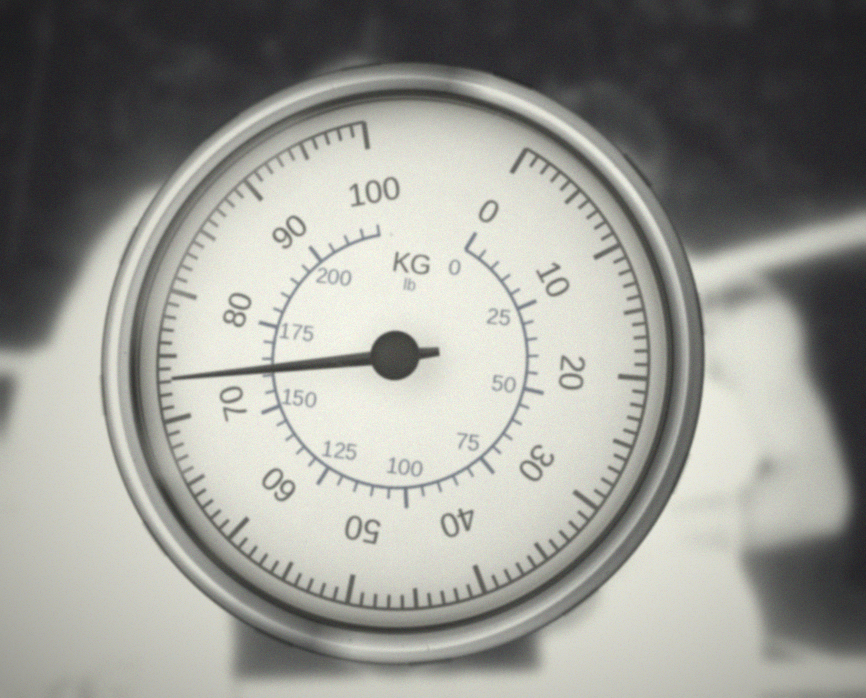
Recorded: 73 kg
